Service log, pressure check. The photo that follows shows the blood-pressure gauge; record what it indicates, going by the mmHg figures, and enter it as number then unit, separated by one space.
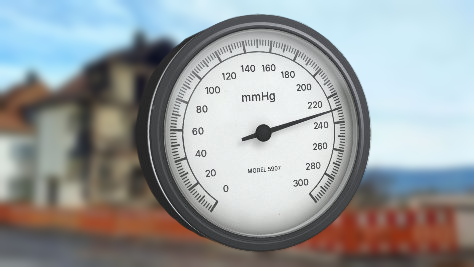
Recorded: 230 mmHg
